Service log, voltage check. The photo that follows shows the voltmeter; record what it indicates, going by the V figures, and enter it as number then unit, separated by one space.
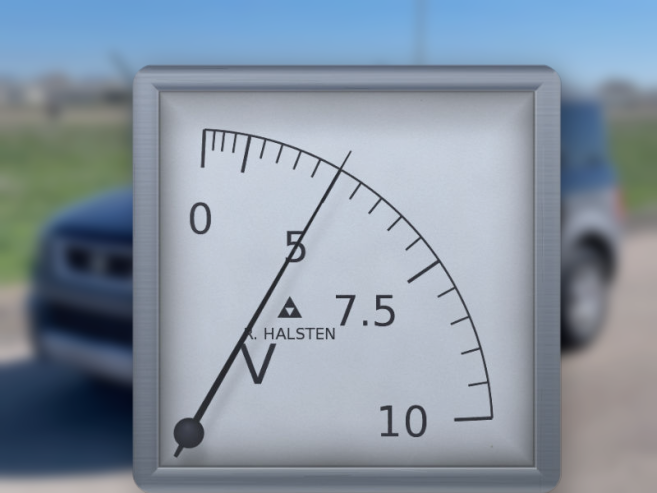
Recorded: 5 V
